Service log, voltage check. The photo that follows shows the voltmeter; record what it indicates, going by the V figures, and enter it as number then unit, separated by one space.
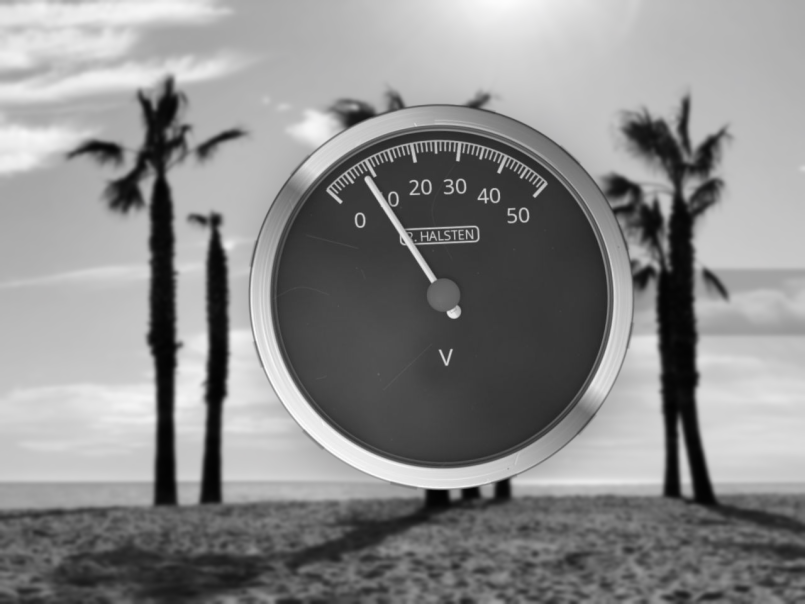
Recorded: 8 V
